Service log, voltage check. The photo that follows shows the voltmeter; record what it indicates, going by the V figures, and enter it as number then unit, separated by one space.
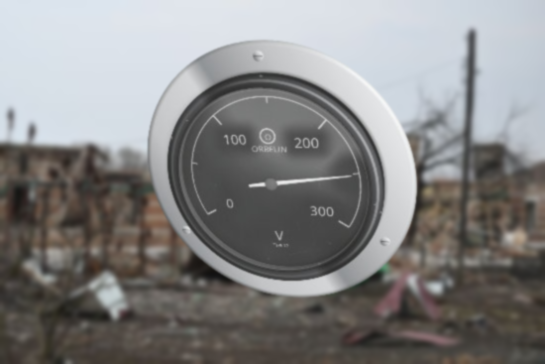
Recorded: 250 V
